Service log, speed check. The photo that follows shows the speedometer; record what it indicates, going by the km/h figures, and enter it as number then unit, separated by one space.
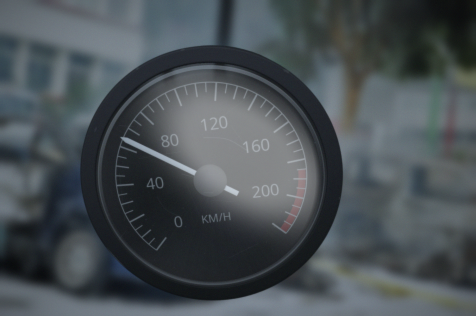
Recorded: 65 km/h
